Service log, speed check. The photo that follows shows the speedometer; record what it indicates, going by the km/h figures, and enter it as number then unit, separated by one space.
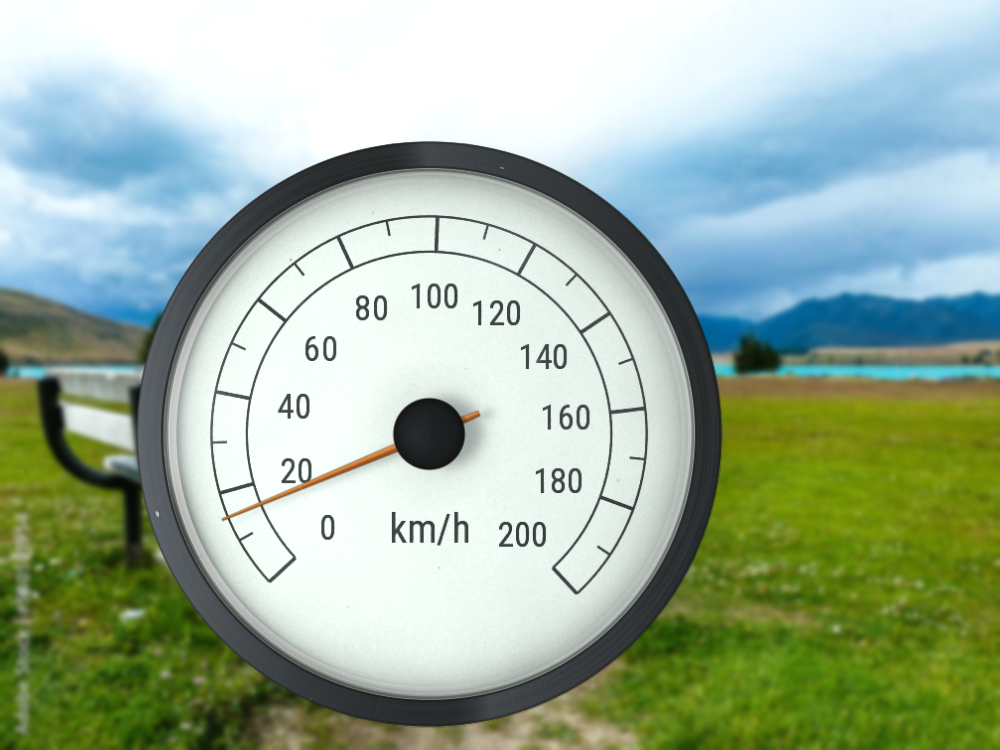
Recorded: 15 km/h
